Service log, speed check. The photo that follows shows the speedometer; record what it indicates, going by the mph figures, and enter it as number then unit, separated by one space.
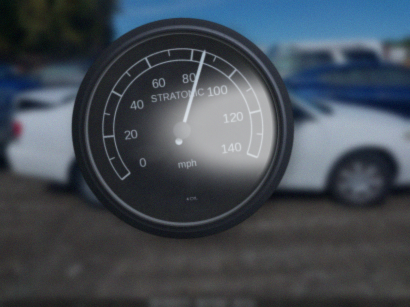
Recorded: 85 mph
